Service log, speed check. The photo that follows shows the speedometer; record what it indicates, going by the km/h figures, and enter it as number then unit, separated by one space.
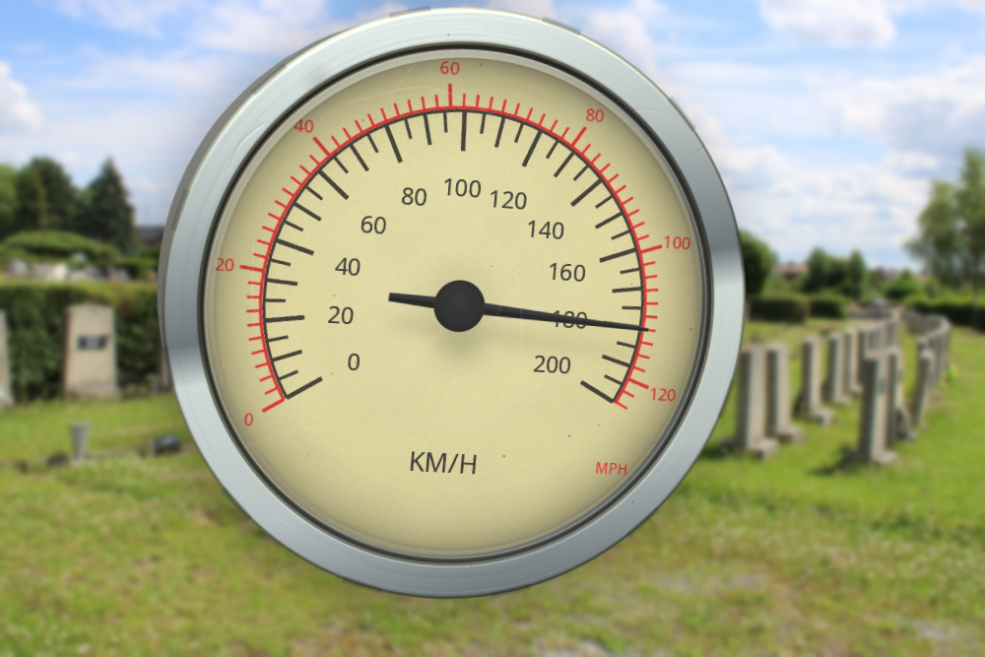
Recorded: 180 km/h
